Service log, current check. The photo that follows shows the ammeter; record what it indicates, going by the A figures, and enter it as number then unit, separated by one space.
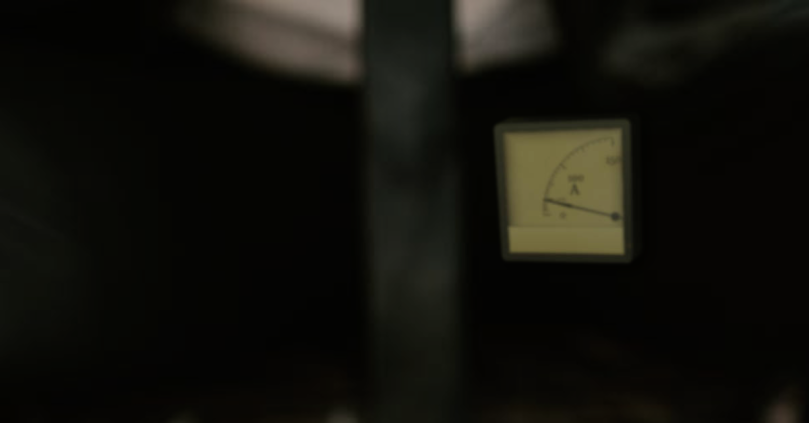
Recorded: 50 A
